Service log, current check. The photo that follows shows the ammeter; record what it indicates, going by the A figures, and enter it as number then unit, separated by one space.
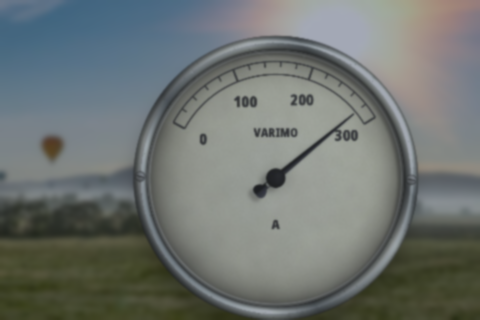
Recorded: 280 A
